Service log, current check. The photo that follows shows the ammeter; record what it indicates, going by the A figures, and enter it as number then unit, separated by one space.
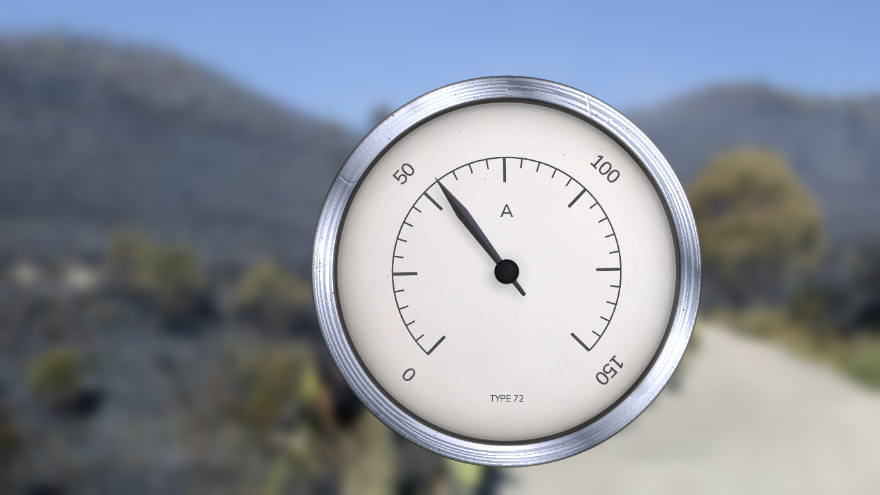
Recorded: 55 A
